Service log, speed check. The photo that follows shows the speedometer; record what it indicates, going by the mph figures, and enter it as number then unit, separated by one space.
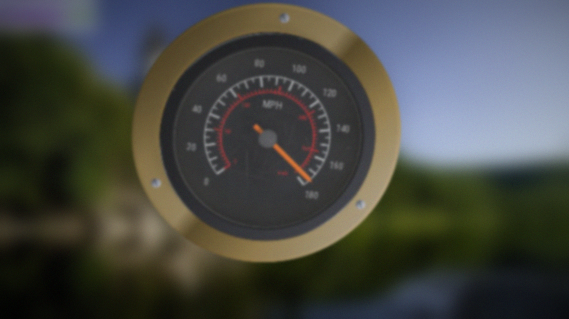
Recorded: 175 mph
